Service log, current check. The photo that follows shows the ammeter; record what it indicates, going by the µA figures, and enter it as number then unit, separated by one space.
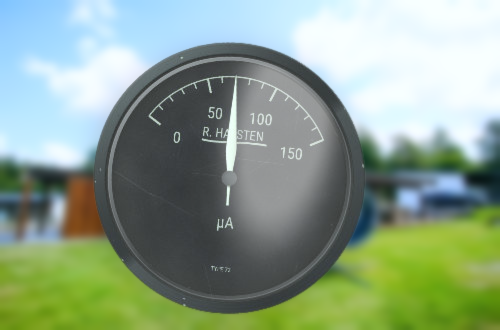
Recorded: 70 µA
